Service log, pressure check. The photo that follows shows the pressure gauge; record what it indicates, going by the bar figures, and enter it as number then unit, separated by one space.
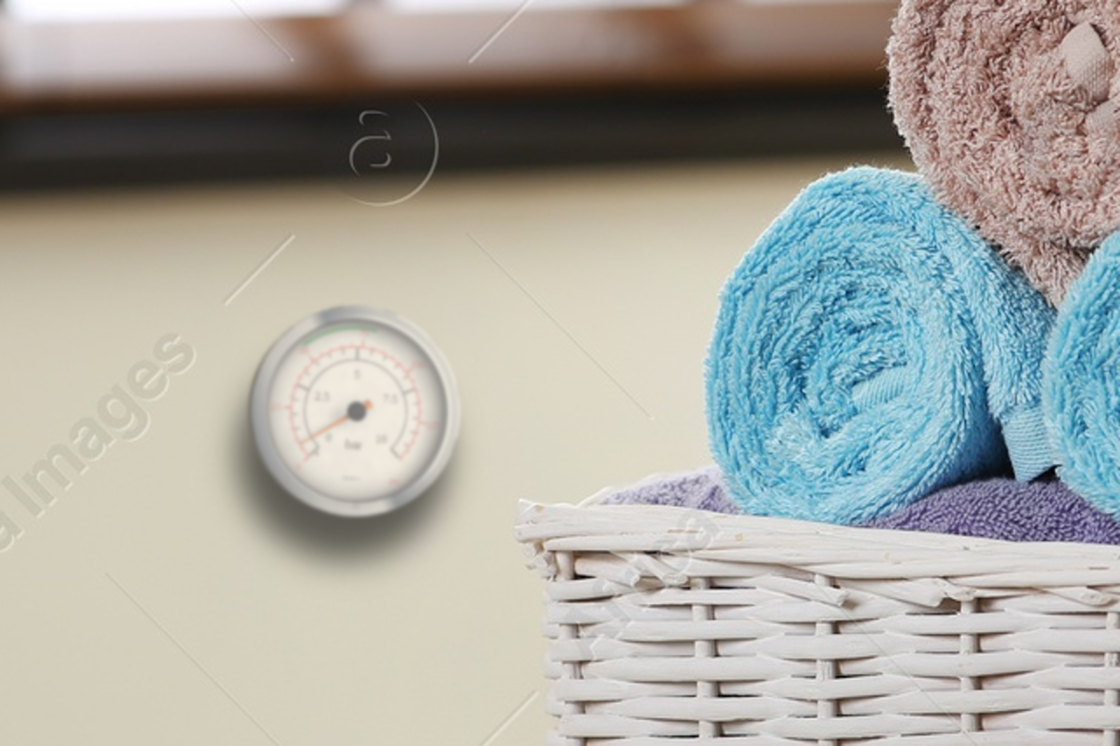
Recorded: 0.5 bar
